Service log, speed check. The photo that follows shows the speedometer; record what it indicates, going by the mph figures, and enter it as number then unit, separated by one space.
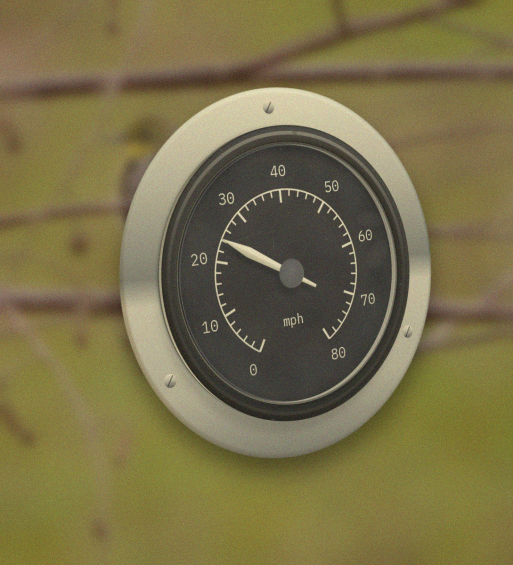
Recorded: 24 mph
